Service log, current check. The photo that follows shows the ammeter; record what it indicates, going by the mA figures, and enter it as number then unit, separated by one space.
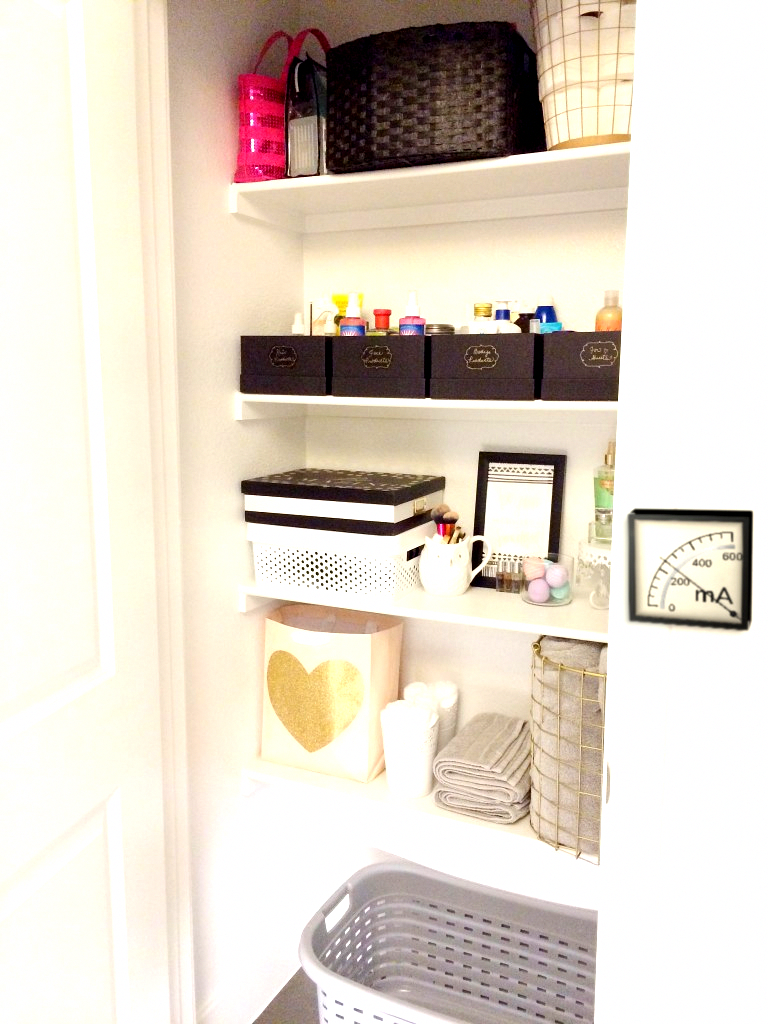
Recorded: 250 mA
